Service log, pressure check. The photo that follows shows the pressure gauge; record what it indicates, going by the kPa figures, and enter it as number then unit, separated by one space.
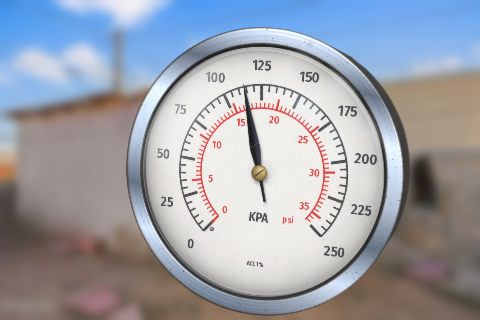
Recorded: 115 kPa
